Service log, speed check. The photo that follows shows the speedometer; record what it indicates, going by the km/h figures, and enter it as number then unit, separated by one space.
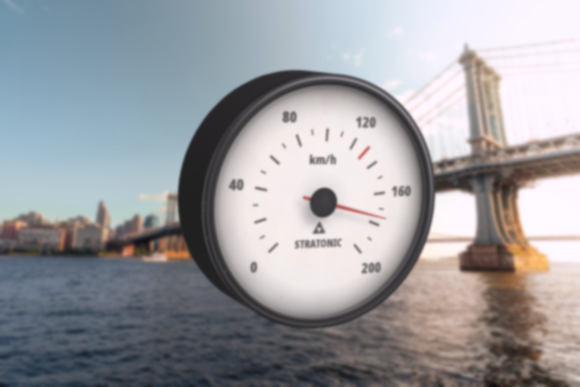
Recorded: 175 km/h
